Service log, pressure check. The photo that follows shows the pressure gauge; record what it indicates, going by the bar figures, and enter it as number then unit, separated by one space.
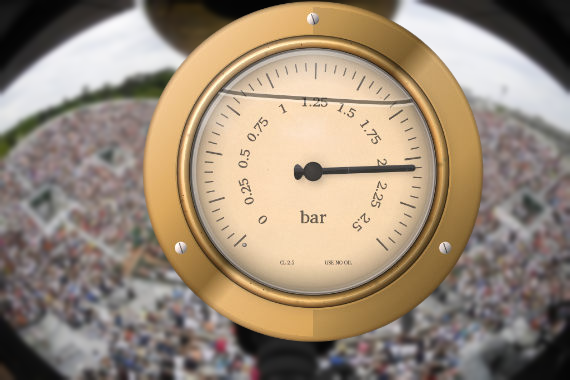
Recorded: 2.05 bar
